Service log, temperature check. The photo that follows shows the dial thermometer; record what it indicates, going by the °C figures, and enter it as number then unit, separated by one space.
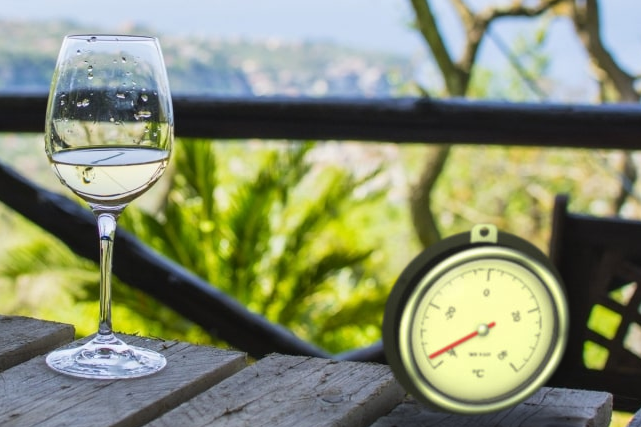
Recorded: -36 °C
